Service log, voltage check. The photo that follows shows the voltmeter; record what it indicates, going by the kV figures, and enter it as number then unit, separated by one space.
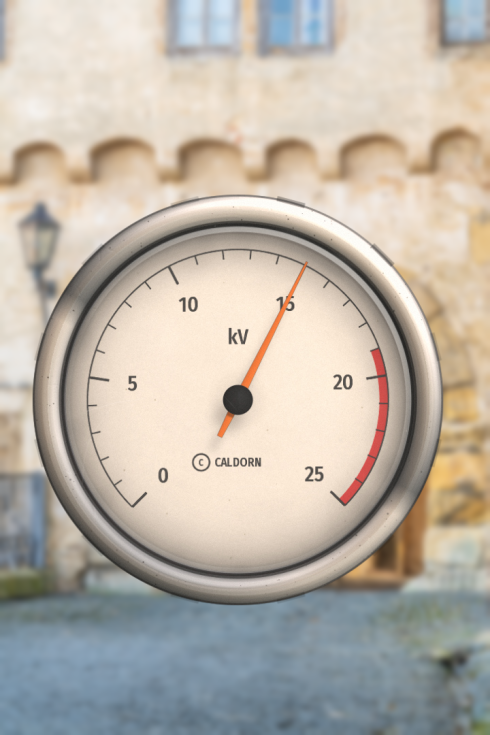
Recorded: 15 kV
